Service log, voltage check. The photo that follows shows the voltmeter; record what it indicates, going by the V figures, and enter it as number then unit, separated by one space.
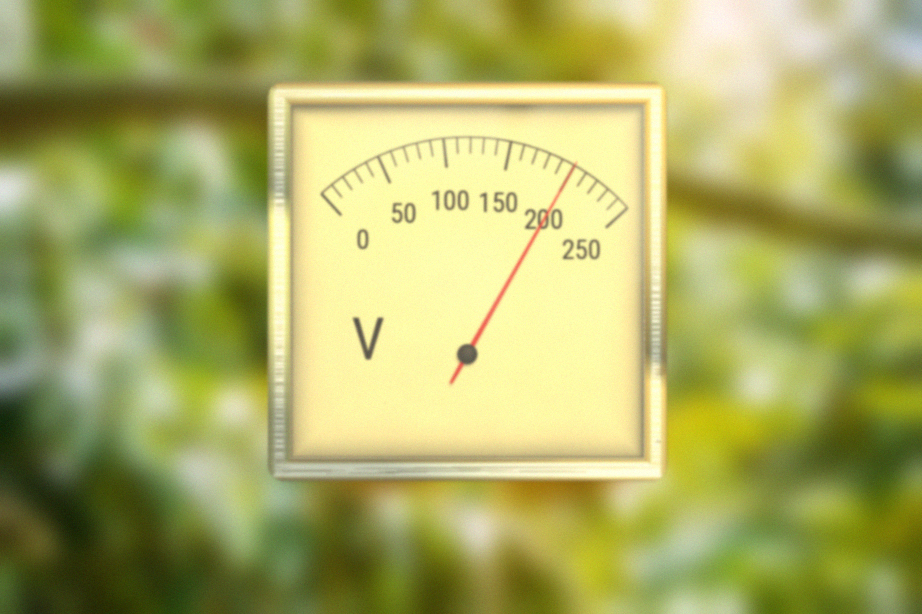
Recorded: 200 V
